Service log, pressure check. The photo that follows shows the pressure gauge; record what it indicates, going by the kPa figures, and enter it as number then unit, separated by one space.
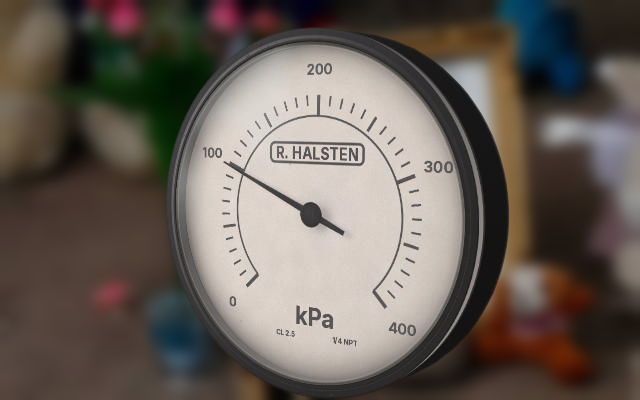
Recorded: 100 kPa
